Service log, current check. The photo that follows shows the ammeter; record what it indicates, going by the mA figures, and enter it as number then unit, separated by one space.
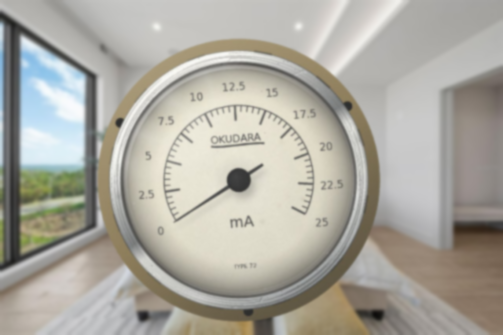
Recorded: 0 mA
